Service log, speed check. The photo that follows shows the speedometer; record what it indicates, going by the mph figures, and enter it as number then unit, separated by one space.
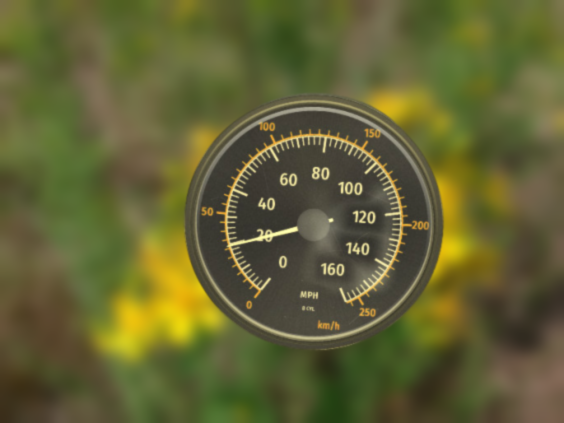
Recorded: 20 mph
